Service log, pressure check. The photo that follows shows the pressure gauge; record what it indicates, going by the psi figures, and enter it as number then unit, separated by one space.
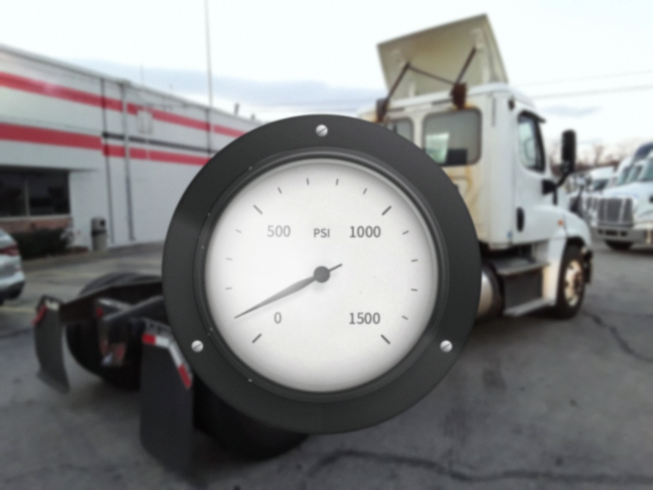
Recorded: 100 psi
